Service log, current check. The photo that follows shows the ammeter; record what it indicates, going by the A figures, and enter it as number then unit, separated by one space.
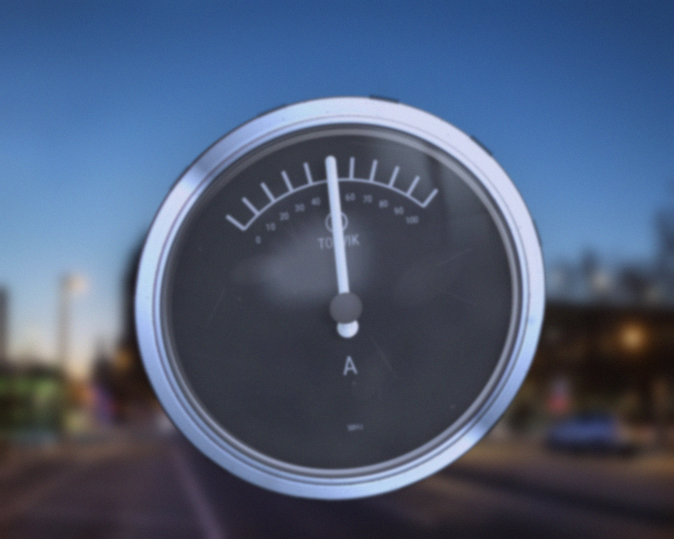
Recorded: 50 A
